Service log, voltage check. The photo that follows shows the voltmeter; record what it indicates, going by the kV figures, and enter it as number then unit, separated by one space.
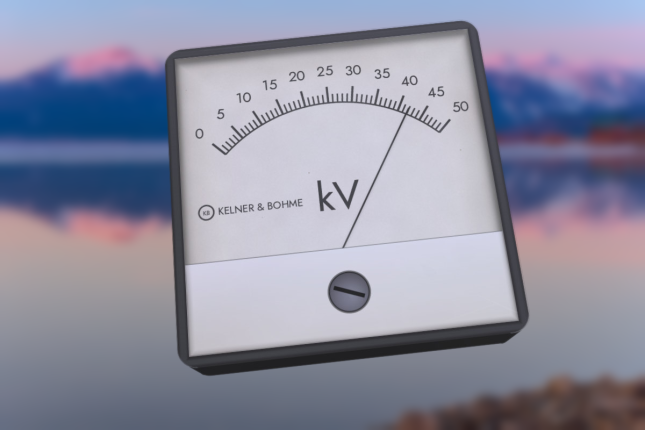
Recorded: 42 kV
